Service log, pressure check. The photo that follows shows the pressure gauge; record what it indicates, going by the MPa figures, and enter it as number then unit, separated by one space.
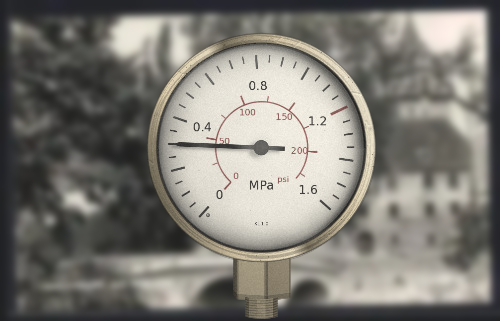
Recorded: 0.3 MPa
